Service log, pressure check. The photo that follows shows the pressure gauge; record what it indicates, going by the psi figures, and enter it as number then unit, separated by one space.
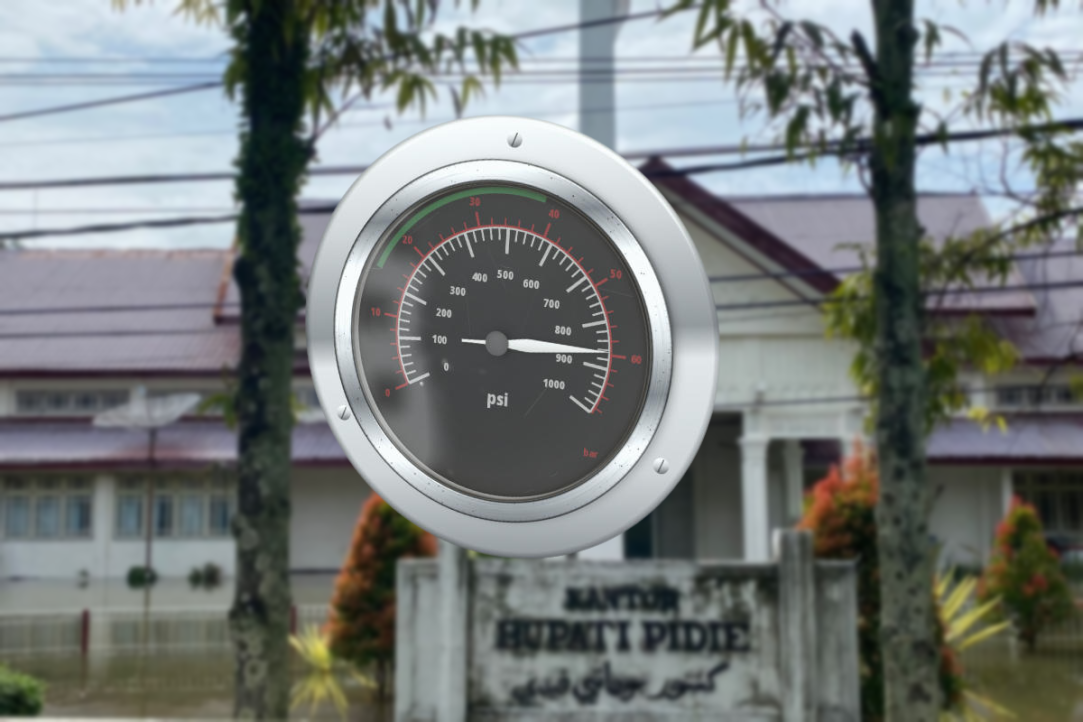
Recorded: 860 psi
